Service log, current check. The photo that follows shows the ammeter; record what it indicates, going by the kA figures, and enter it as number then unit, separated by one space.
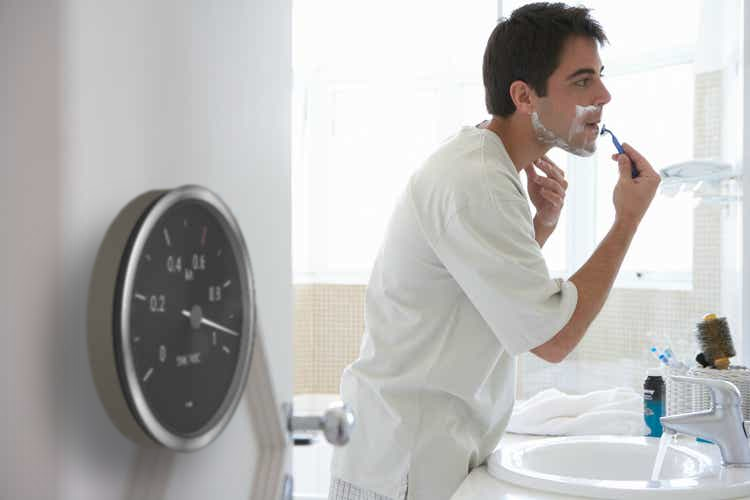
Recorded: 0.95 kA
